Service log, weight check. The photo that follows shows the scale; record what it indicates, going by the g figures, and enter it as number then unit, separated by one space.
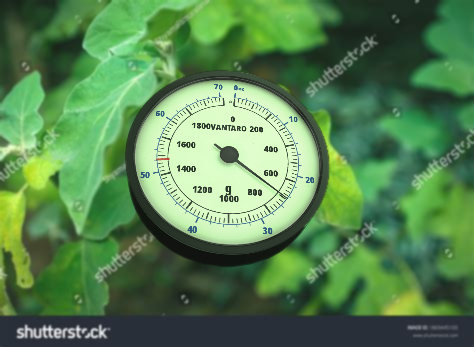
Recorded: 700 g
